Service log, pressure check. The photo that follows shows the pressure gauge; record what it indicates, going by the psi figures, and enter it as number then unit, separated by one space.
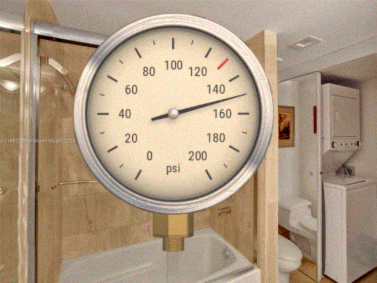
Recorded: 150 psi
